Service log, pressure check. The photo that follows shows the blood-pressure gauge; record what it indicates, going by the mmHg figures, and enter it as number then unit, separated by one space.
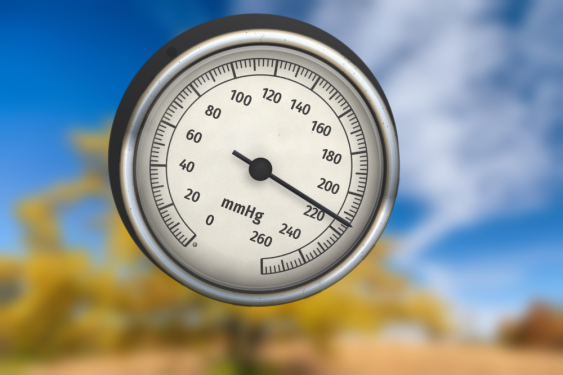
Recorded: 214 mmHg
